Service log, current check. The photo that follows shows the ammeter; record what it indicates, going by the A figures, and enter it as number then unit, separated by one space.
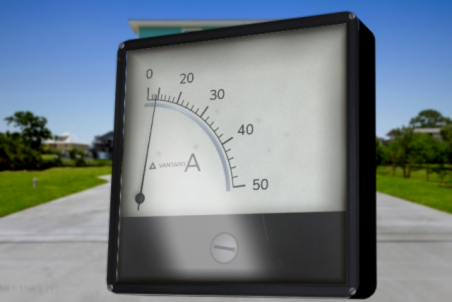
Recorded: 10 A
